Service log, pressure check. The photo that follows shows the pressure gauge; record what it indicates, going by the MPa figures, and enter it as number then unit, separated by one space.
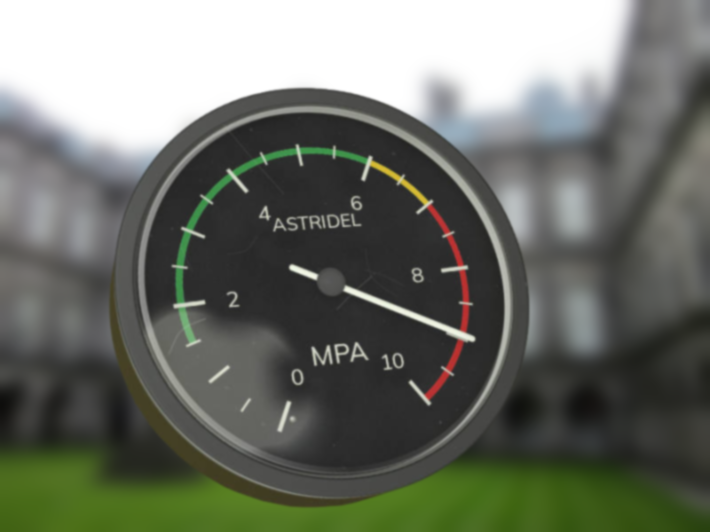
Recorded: 9 MPa
